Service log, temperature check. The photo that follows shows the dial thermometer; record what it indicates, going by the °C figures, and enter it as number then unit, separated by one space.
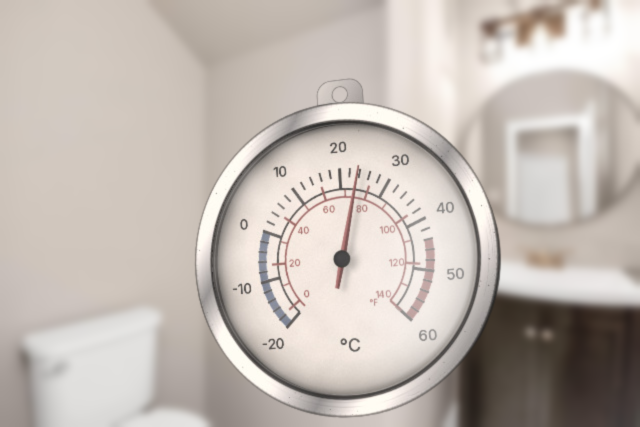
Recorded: 24 °C
